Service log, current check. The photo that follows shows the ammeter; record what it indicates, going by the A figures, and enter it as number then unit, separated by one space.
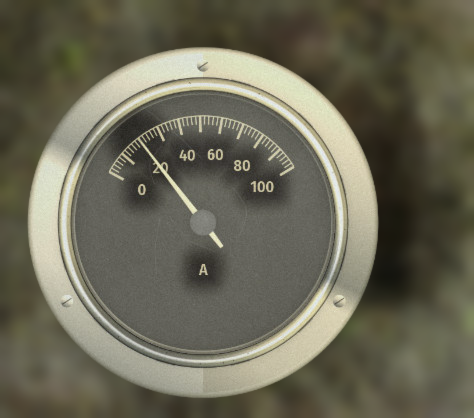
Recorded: 20 A
